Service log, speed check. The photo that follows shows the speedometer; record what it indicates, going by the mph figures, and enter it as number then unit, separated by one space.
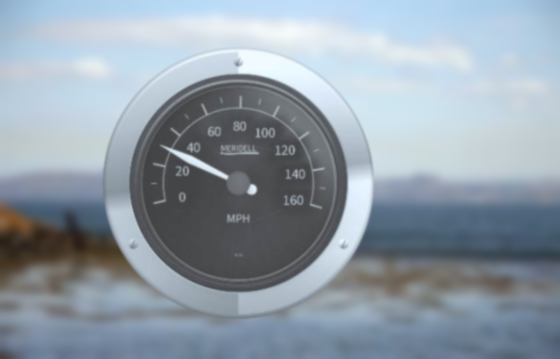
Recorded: 30 mph
